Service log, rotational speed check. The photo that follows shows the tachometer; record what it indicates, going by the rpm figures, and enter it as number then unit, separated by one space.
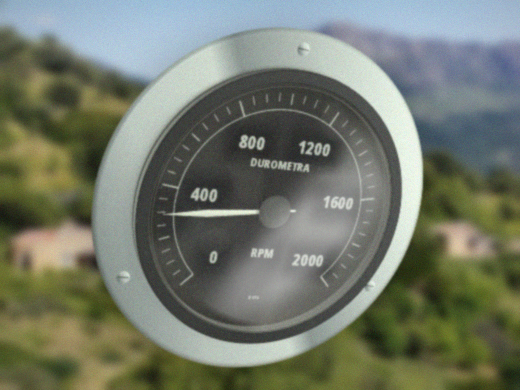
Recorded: 300 rpm
